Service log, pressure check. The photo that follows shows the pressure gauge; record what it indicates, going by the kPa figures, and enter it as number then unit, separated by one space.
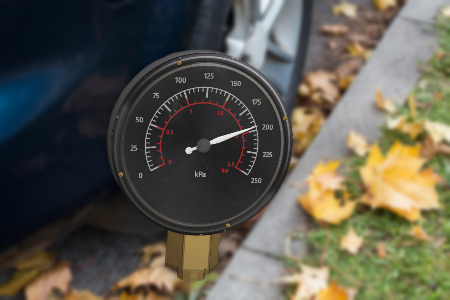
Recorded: 195 kPa
